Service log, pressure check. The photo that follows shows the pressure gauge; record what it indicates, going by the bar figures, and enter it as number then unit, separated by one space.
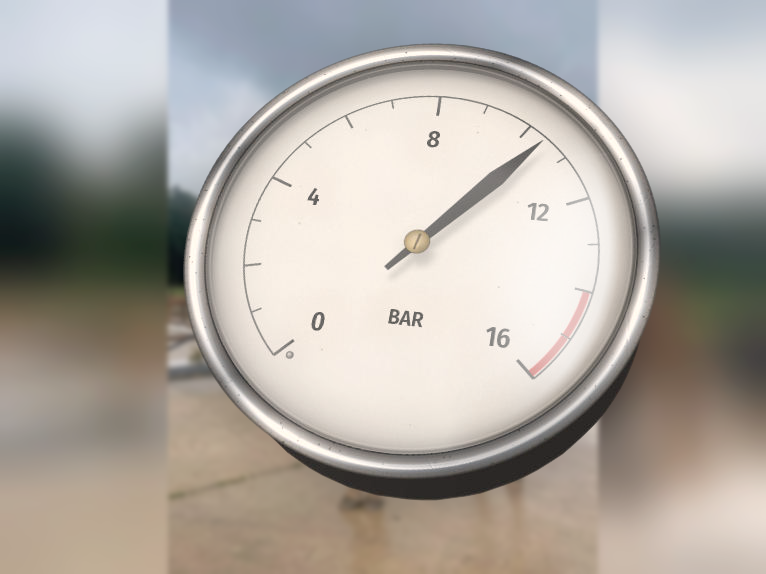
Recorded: 10.5 bar
